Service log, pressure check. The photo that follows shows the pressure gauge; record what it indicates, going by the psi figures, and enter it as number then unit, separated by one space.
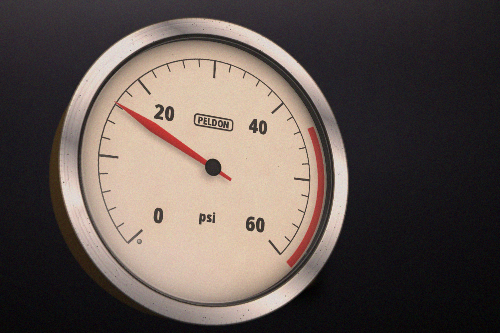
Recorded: 16 psi
